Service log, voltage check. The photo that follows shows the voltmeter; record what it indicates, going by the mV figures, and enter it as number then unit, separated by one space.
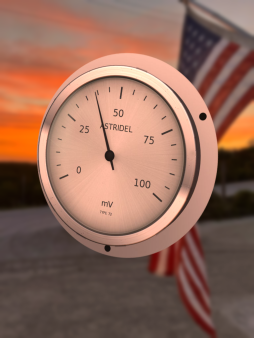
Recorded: 40 mV
